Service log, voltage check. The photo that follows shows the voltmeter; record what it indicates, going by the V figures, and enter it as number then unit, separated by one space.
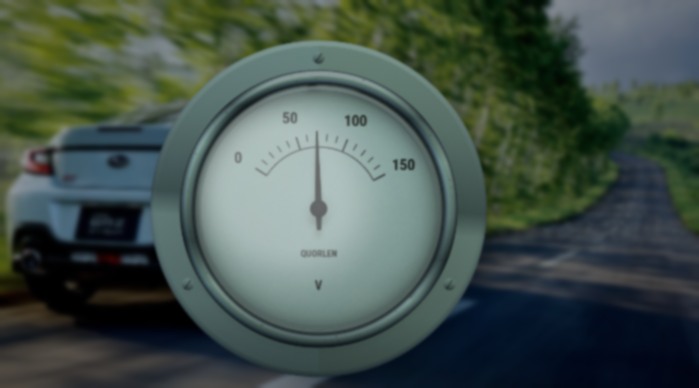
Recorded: 70 V
